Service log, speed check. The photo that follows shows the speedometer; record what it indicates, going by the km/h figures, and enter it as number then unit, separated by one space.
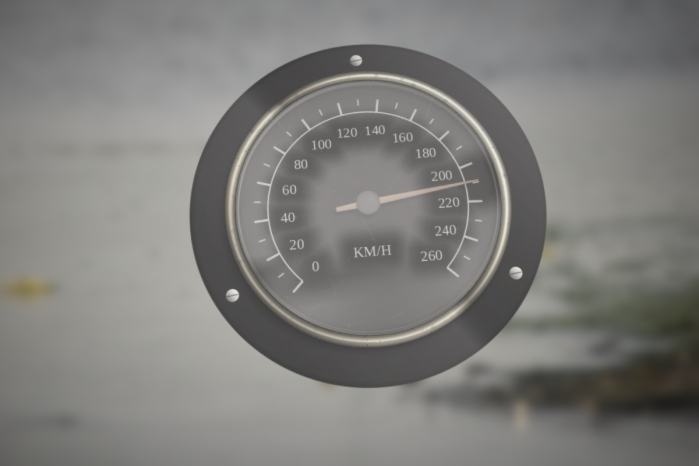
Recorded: 210 km/h
